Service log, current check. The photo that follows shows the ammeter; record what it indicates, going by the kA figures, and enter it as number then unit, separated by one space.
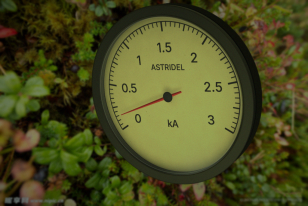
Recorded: 0.15 kA
